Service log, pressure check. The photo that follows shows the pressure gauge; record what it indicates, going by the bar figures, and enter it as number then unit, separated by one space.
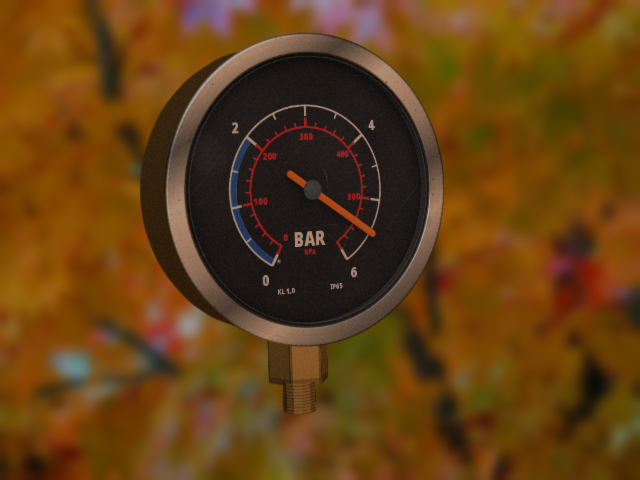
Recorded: 5.5 bar
